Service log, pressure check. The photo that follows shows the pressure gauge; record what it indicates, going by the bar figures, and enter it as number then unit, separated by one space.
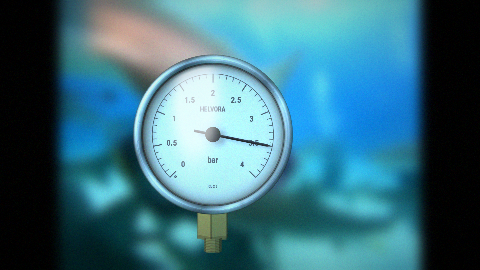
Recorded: 3.5 bar
